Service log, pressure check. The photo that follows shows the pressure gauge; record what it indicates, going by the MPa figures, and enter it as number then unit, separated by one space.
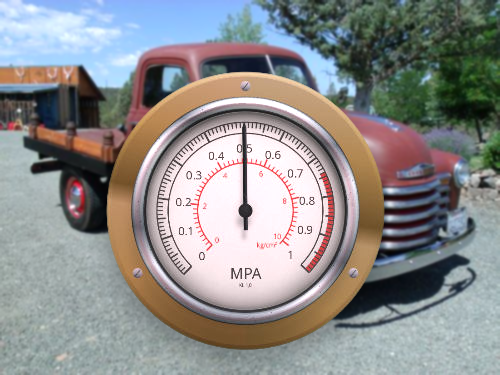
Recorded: 0.5 MPa
